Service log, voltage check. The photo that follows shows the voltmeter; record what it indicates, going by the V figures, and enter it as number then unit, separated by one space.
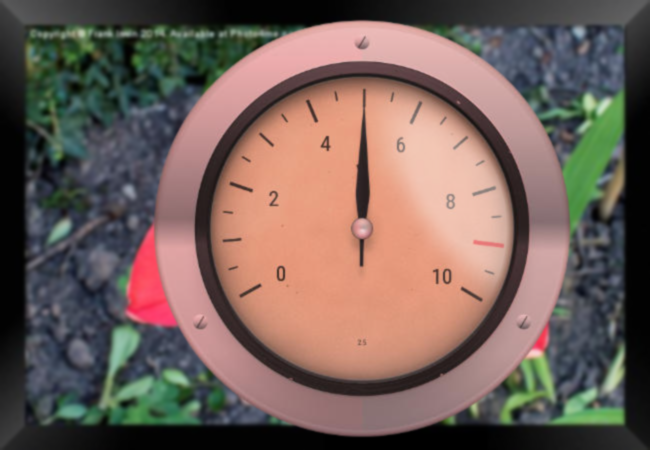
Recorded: 5 V
